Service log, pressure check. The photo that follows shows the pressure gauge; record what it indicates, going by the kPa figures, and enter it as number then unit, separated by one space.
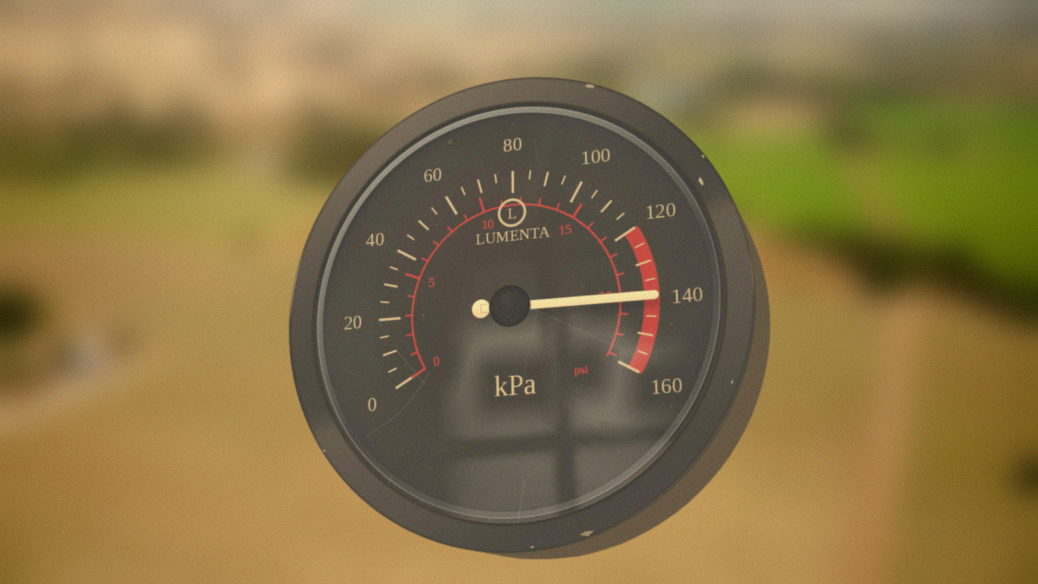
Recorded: 140 kPa
